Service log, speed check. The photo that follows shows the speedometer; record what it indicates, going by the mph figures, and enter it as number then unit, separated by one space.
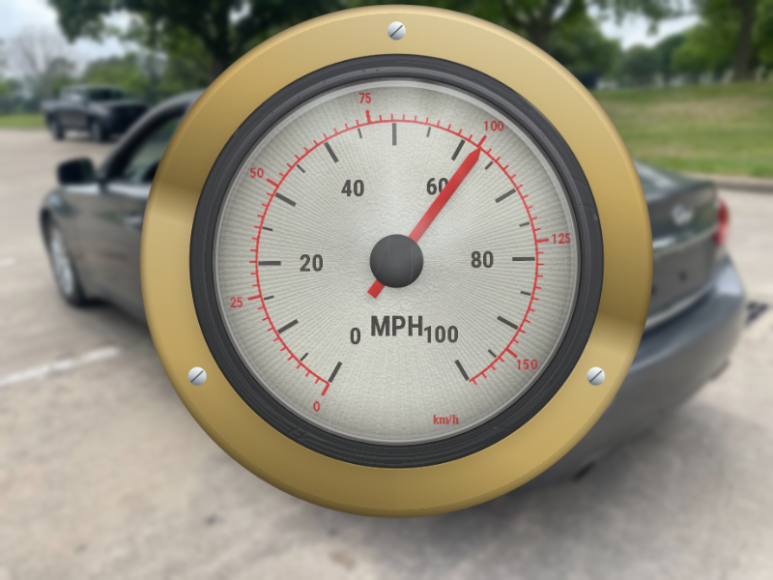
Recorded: 62.5 mph
